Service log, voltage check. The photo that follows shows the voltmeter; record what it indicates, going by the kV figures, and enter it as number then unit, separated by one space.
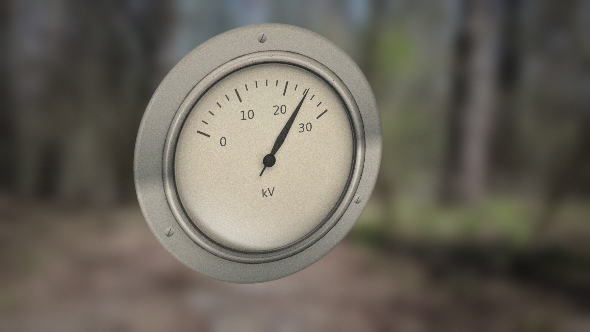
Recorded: 24 kV
